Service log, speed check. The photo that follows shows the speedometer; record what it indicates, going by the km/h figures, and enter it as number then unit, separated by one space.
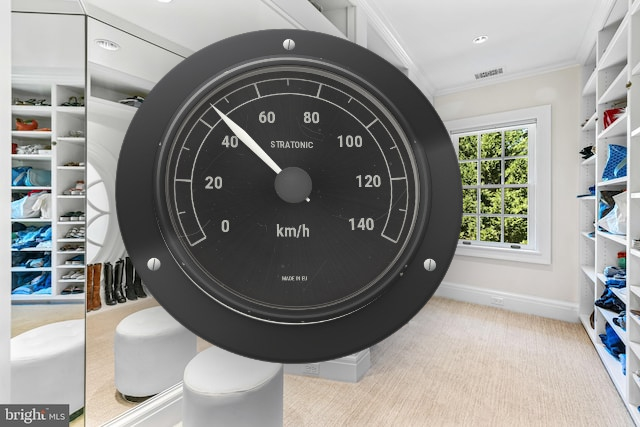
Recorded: 45 km/h
